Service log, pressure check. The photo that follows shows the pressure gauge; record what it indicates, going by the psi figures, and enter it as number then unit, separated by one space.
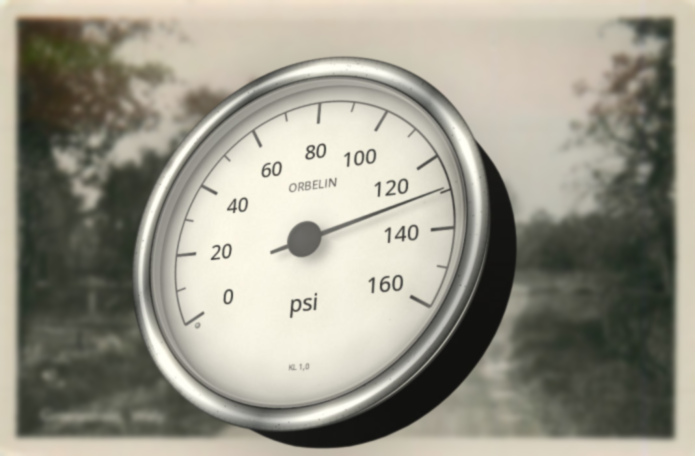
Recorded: 130 psi
